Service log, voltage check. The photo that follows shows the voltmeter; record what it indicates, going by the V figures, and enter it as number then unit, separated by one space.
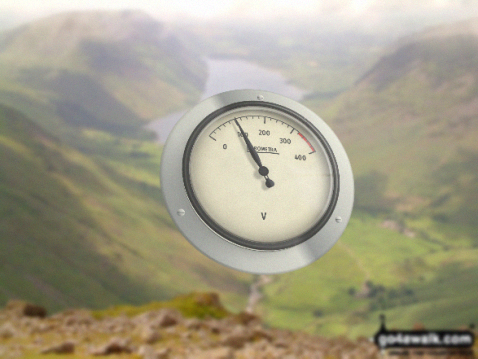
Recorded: 100 V
